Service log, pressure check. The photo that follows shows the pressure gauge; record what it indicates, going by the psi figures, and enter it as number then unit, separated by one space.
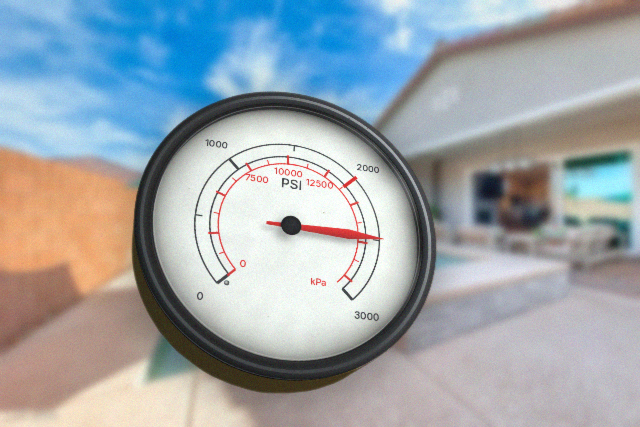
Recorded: 2500 psi
